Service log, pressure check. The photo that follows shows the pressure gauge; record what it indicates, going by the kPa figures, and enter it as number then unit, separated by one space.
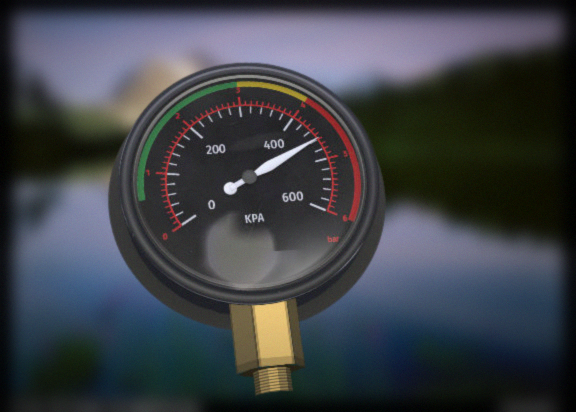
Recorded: 460 kPa
